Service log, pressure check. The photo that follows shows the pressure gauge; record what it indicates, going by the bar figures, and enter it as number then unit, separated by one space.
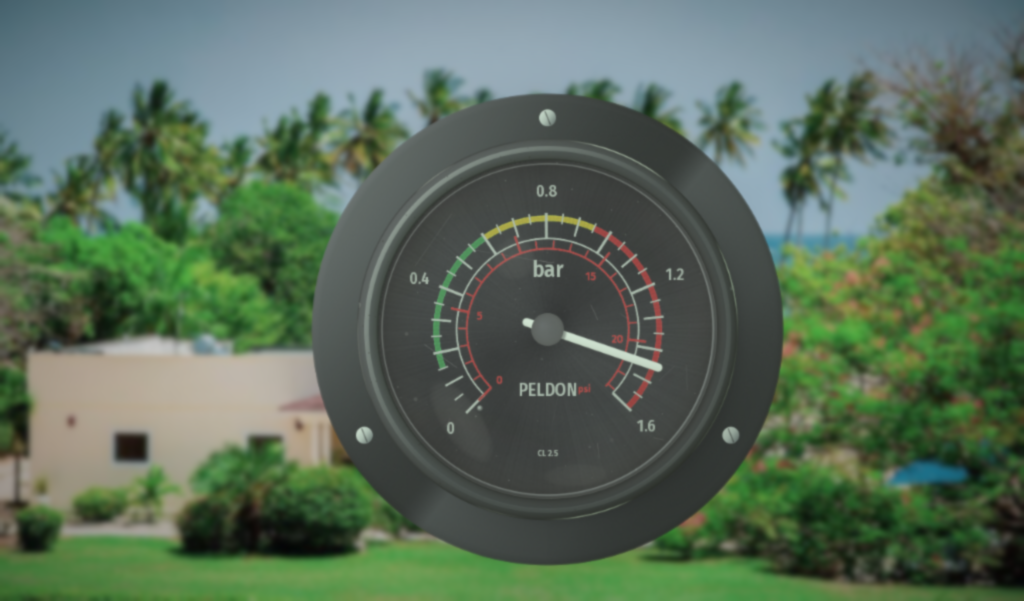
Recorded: 1.45 bar
